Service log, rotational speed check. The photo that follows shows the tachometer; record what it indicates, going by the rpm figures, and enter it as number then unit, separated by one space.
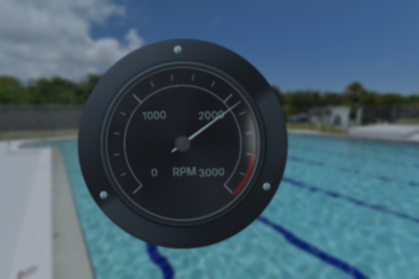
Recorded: 2100 rpm
